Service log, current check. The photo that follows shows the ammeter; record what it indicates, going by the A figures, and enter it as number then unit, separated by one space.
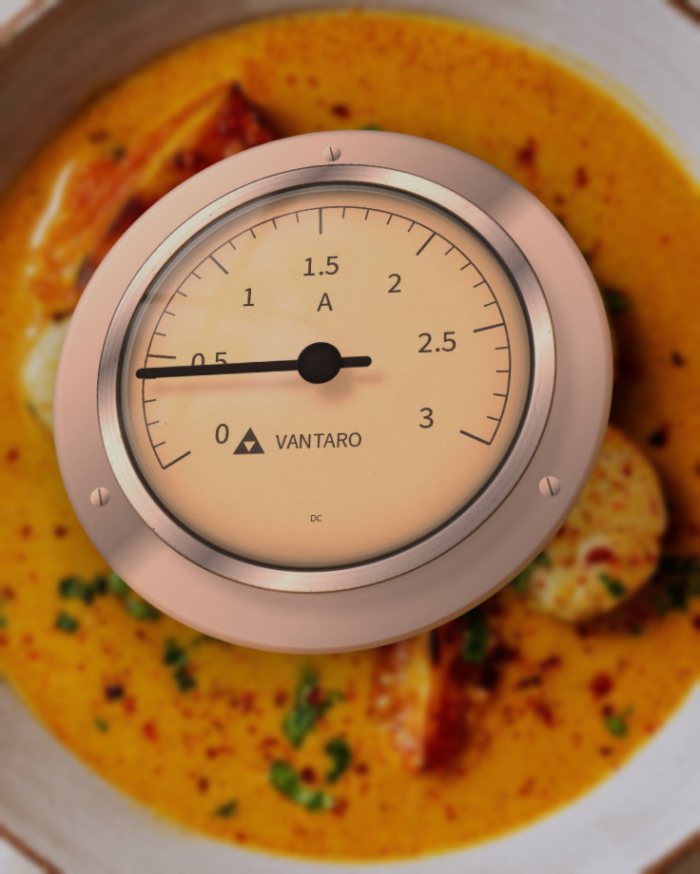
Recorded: 0.4 A
